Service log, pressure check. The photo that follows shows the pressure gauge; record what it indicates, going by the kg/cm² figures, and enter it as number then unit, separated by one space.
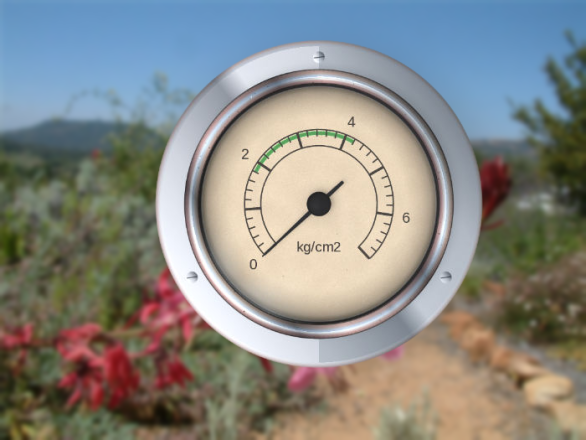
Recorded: 0 kg/cm²
